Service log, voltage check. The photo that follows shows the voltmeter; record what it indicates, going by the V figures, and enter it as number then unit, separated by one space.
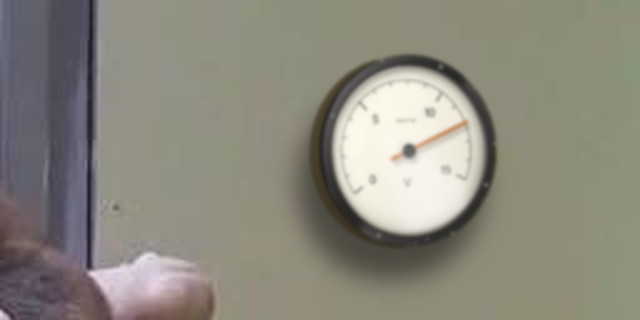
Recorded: 12 V
